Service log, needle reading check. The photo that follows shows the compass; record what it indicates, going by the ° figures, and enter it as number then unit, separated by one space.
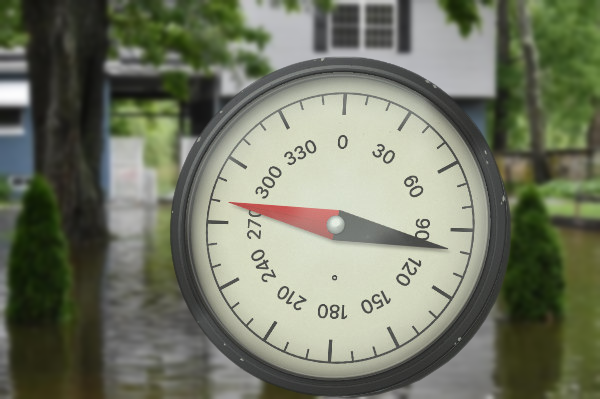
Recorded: 280 °
